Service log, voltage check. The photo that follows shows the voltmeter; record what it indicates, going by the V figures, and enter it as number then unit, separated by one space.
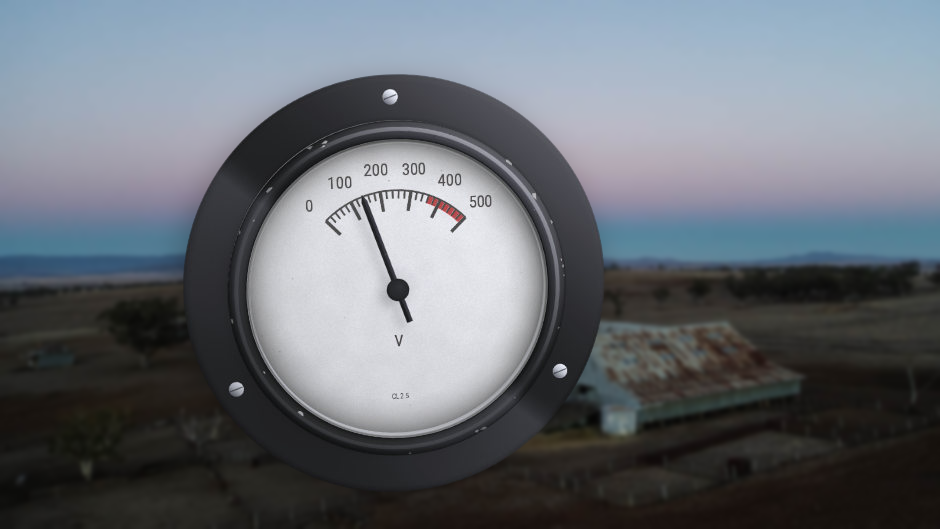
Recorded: 140 V
